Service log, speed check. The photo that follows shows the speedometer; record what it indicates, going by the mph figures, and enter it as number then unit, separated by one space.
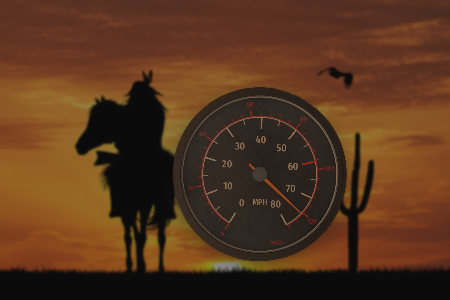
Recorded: 75 mph
